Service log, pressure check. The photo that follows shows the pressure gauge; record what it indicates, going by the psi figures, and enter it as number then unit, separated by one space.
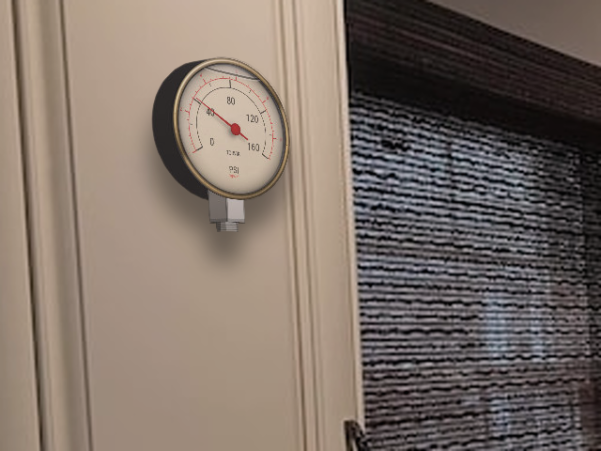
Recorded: 40 psi
